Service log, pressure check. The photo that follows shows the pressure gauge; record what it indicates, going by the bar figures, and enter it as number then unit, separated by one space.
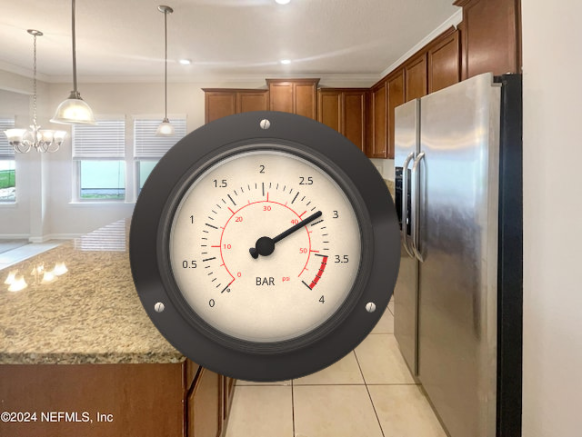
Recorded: 2.9 bar
